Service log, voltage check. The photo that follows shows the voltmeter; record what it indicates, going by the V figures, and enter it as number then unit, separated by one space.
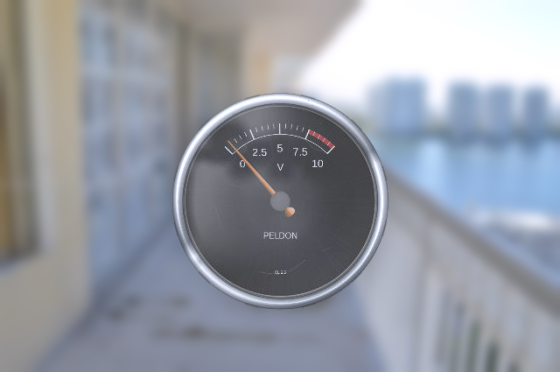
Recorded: 0.5 V
